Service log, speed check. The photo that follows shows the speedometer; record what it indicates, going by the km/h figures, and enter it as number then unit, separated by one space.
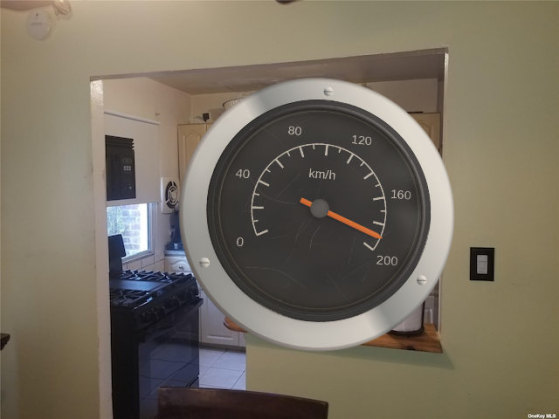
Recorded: 190 km/h
